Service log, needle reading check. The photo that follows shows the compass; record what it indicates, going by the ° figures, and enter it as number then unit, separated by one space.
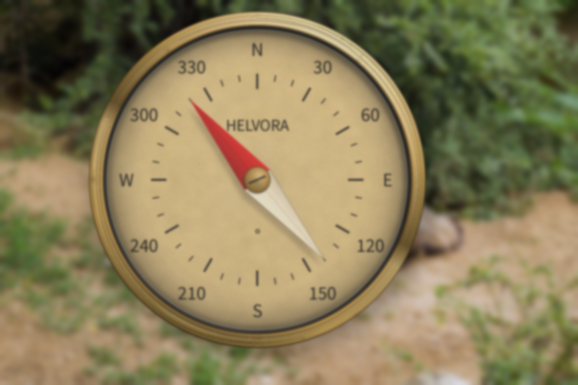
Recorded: 320 °
